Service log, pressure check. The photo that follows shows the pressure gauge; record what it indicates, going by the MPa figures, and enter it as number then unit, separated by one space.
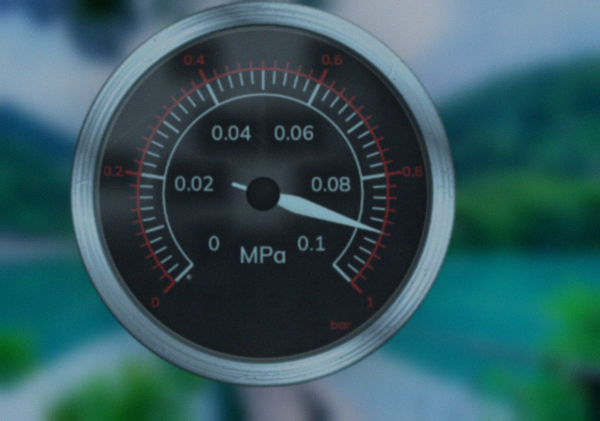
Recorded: 0.09 MPa
